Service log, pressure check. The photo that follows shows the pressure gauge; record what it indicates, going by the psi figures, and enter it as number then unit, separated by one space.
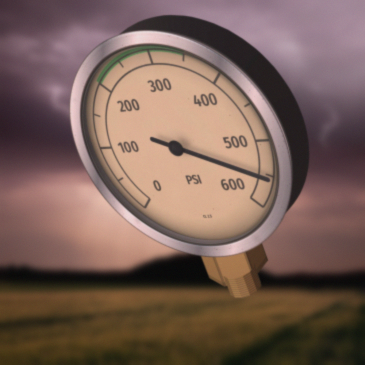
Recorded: 550 psi
